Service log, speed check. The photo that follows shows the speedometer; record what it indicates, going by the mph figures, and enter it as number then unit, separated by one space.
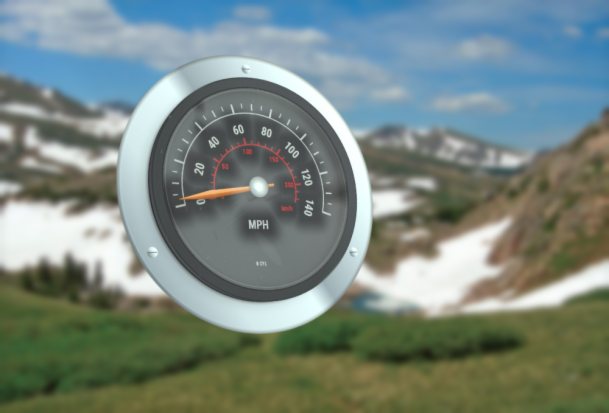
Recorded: 2.5 mph
